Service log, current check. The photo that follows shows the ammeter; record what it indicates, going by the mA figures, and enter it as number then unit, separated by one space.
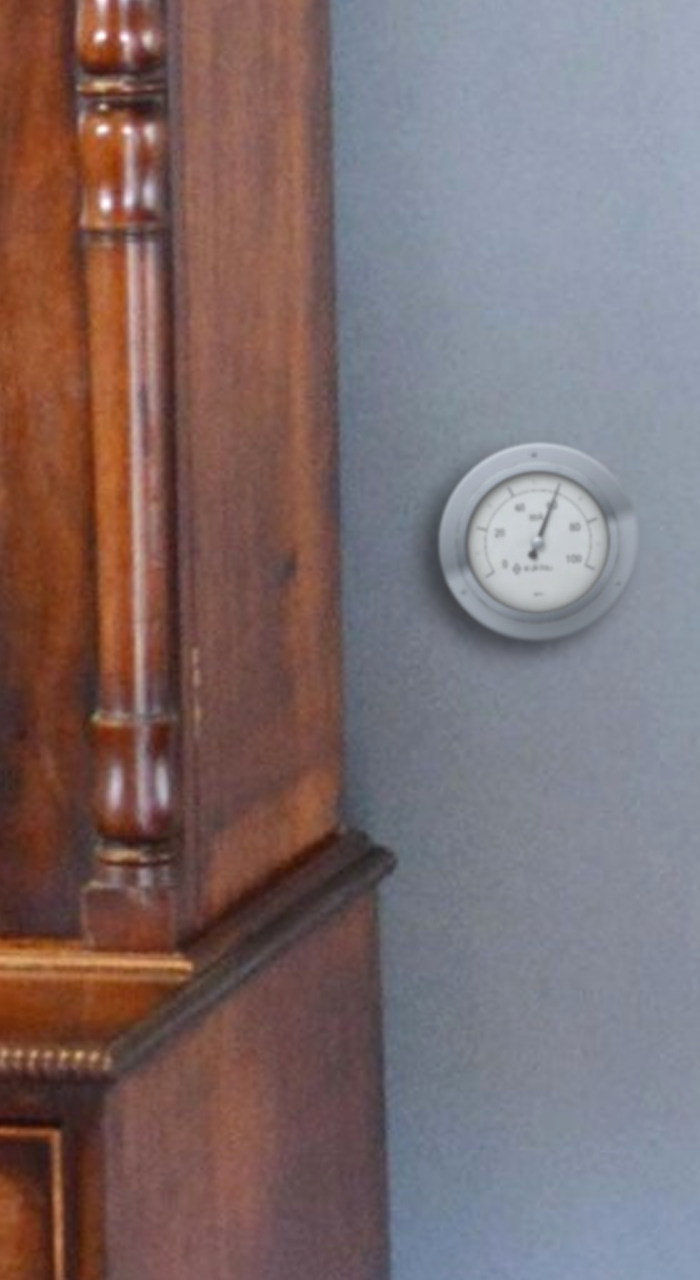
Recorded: 60 mA
